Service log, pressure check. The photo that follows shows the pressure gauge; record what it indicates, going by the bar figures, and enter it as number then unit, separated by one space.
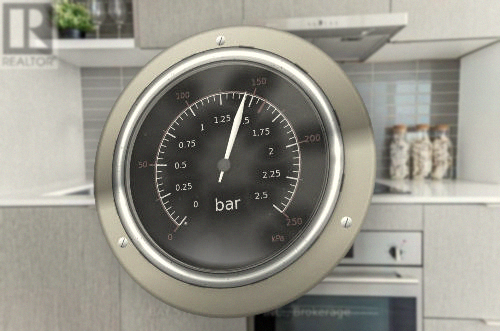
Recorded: 1.45 bar
